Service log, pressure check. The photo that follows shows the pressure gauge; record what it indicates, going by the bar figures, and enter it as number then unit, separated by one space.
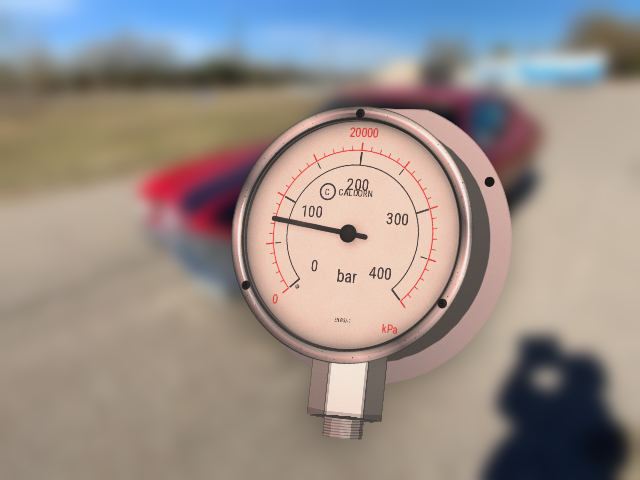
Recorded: 75 bar
